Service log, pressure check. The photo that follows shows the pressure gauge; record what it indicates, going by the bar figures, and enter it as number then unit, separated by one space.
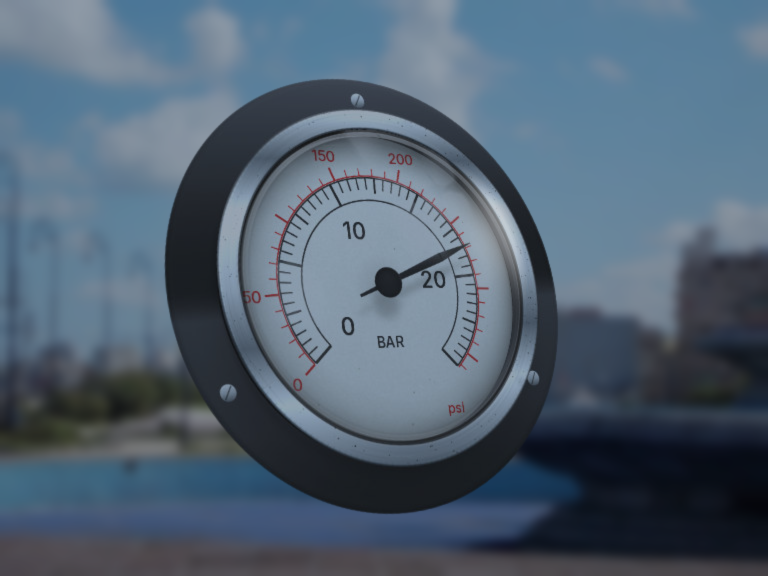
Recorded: 18.5 bar
